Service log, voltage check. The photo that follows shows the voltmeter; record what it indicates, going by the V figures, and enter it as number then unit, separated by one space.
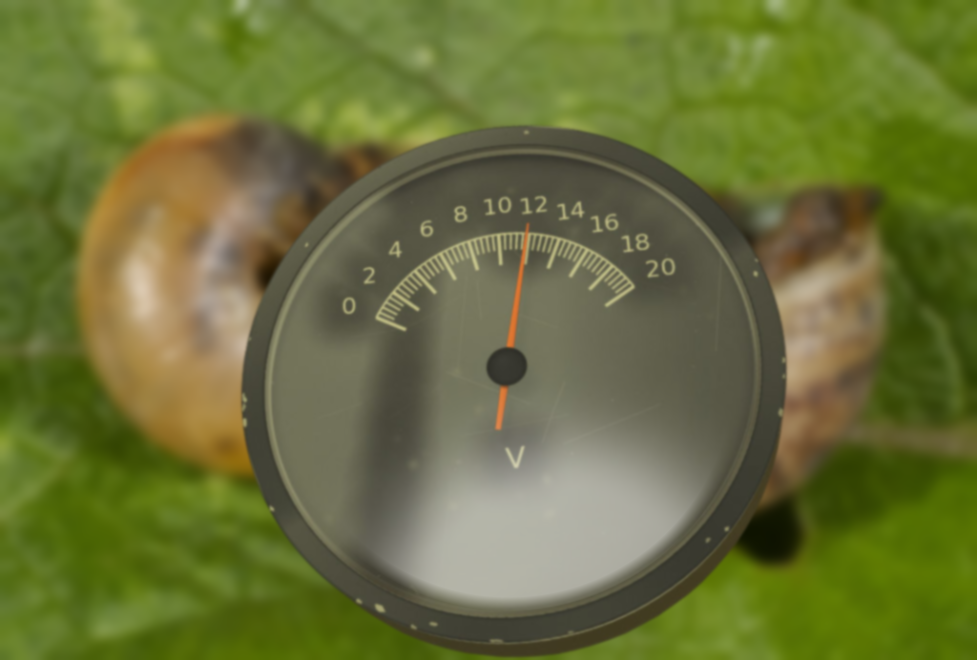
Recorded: 12 V
